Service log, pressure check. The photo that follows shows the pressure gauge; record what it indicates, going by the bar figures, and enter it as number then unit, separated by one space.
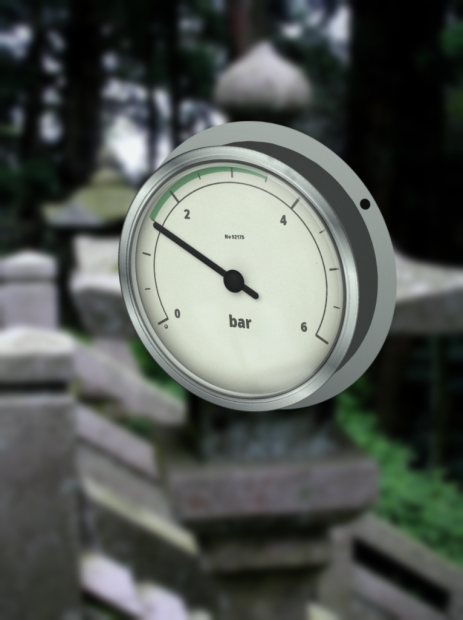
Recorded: 1.5 bar
